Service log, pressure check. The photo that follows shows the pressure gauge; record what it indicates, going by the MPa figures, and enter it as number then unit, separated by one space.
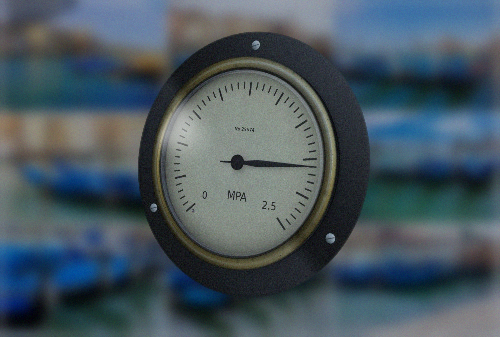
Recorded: 2.05 MPa
